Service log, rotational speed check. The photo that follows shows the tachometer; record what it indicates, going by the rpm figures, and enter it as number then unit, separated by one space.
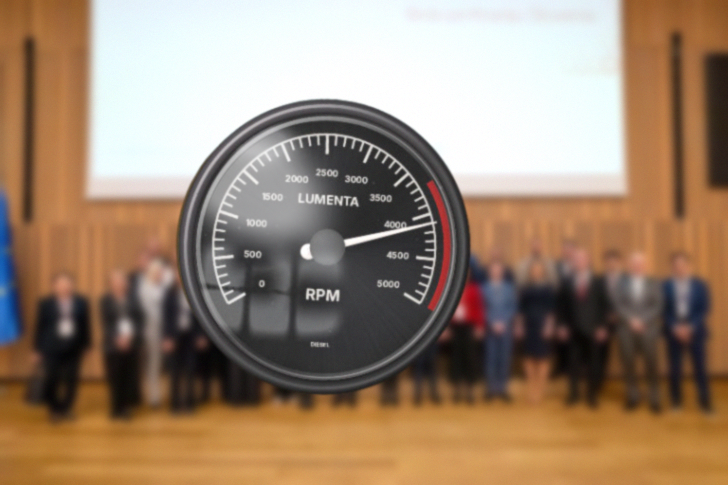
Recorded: 4100 rpm
